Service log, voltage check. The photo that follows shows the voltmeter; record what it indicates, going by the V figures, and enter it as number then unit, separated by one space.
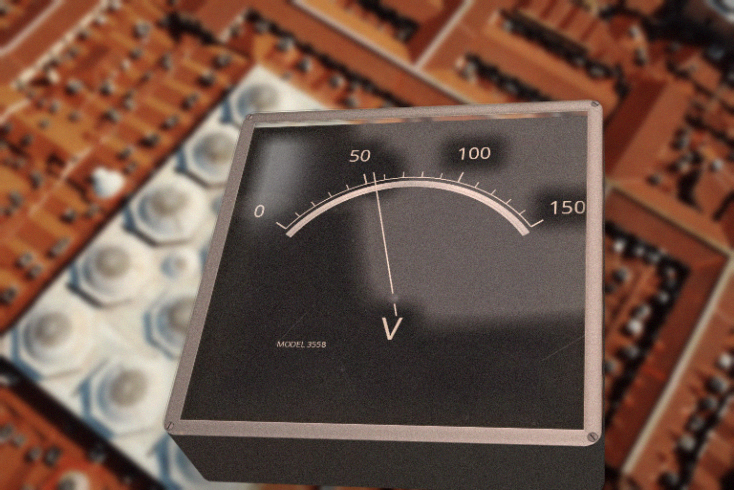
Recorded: 55 V
